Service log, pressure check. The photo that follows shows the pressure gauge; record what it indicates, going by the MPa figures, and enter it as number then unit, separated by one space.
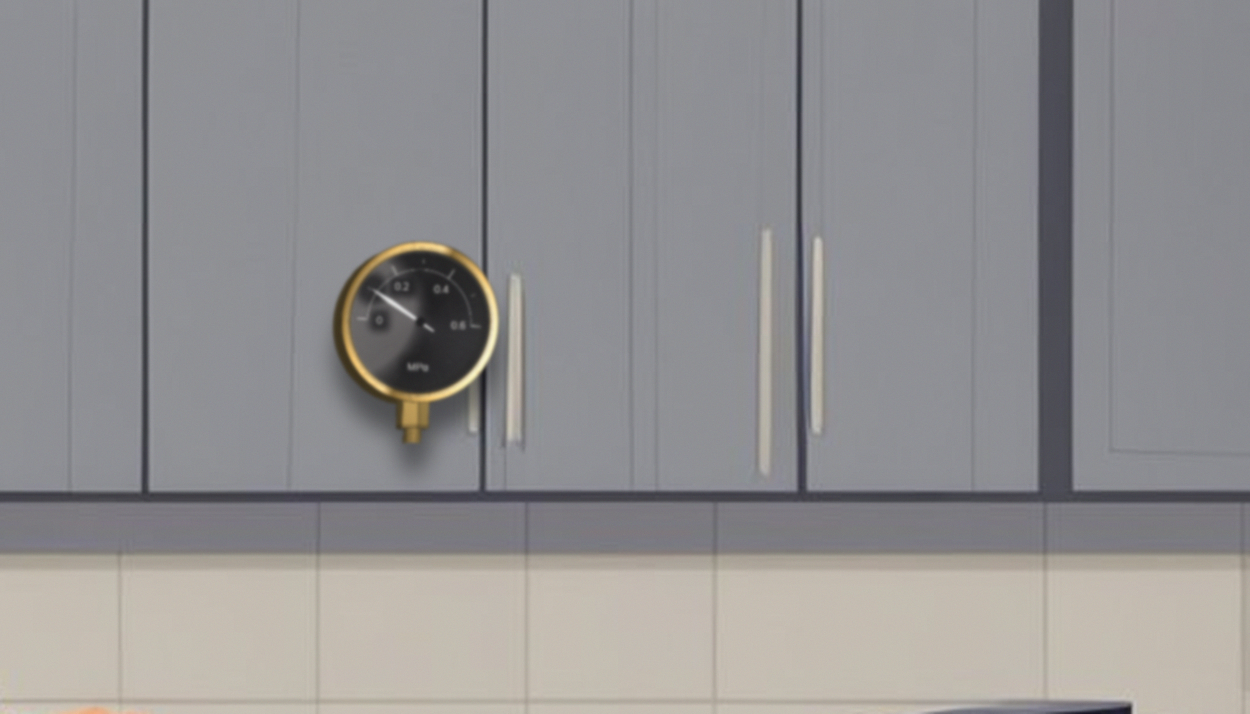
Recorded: 0.1 MPa
